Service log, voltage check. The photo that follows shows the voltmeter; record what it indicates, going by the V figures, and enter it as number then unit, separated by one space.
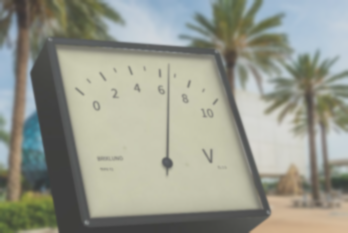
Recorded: 6.5 V
